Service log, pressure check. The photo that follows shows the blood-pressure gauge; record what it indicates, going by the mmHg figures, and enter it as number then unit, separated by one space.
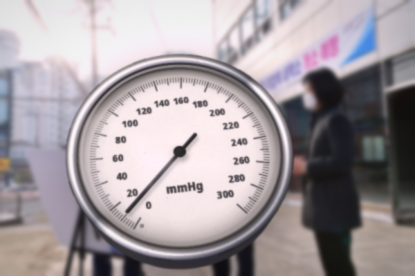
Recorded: 10 mmHg
